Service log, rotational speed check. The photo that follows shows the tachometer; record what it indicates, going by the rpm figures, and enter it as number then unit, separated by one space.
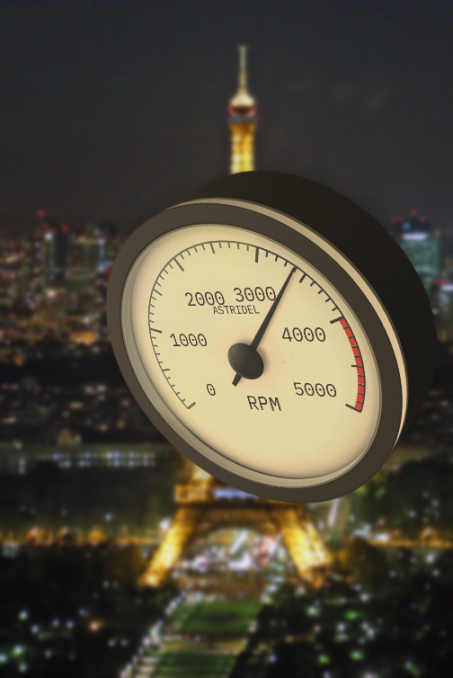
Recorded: 3400 rpm
